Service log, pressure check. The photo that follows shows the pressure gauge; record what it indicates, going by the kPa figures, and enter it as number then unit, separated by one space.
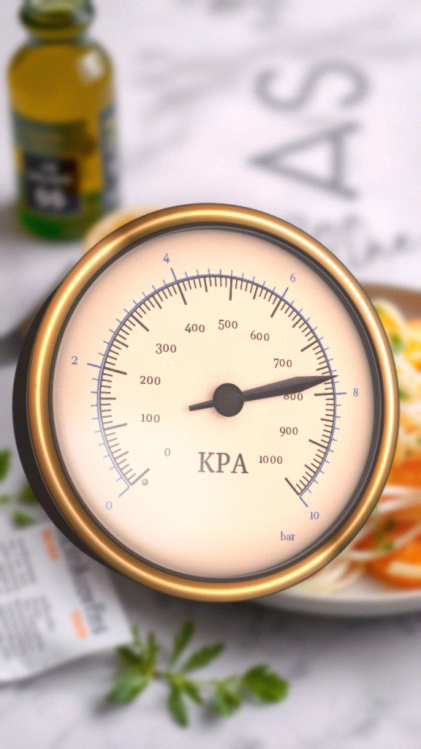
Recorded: 770 kPa
